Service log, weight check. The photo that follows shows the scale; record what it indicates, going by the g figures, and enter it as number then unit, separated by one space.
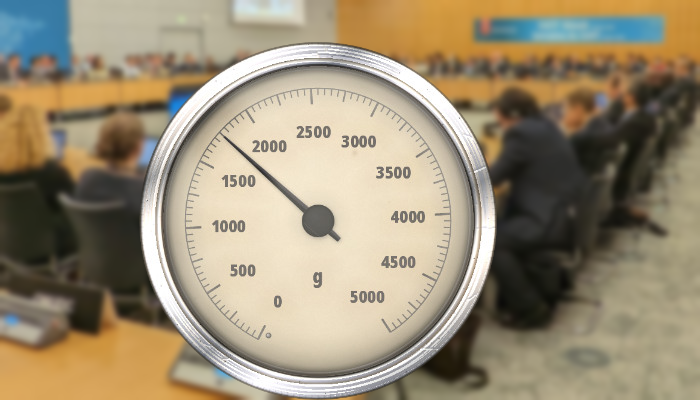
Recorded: 1750 g
